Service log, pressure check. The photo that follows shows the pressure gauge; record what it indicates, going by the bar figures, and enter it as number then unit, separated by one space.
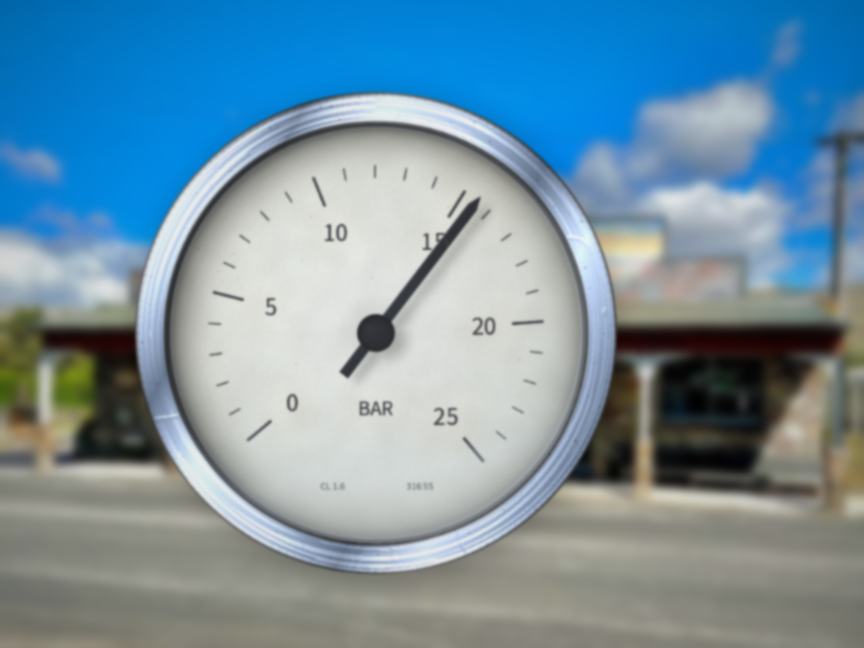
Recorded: 15.5 bar
